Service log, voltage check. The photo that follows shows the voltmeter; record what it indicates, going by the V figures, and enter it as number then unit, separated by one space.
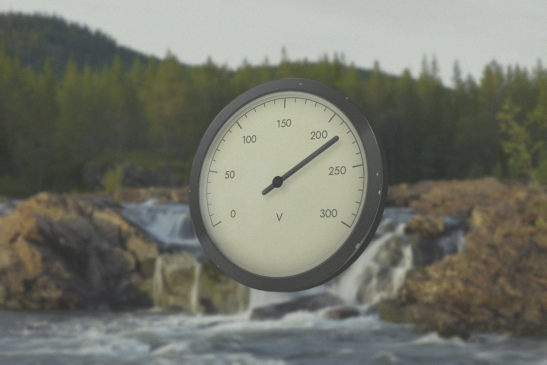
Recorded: 220 V
